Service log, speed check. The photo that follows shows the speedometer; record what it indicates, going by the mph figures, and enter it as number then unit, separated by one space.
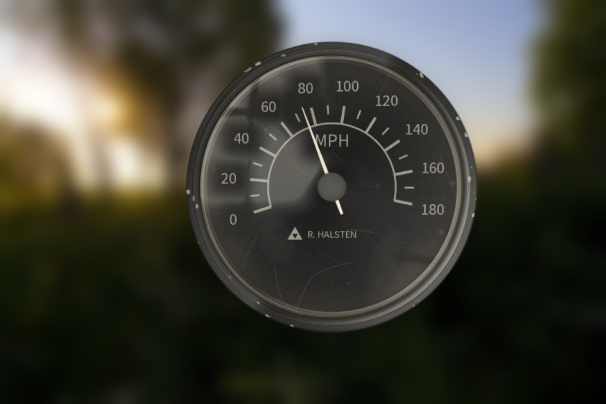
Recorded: 75 mph
